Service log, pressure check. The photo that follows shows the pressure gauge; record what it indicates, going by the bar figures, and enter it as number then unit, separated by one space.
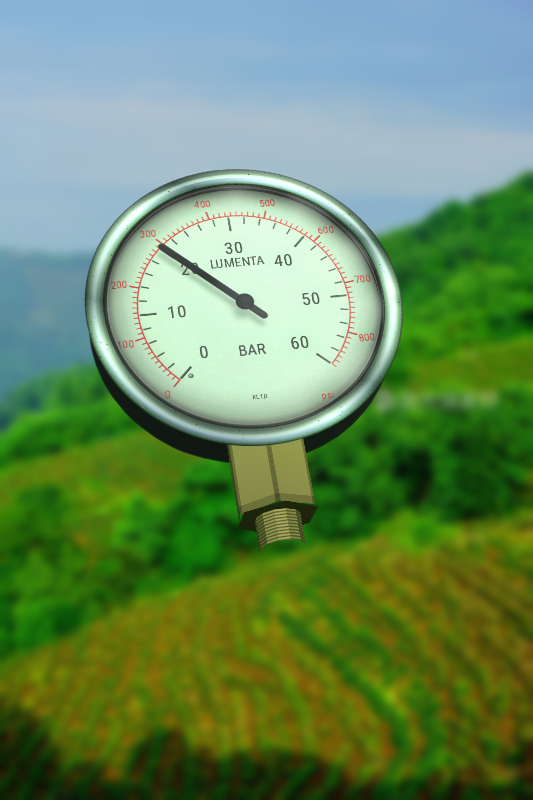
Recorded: 20 bar
